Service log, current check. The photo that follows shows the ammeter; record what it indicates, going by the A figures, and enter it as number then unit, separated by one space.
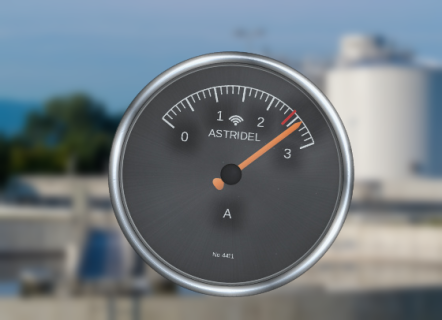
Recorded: 2.6 A
